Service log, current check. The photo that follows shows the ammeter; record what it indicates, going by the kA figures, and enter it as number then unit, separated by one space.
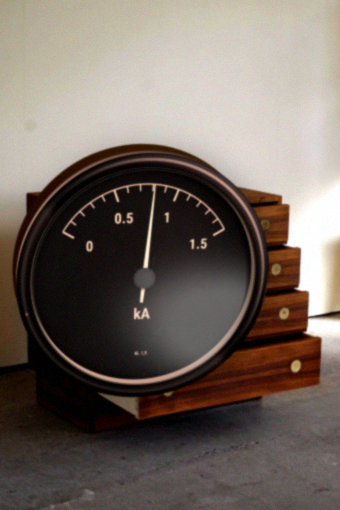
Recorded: 0.8 kA
